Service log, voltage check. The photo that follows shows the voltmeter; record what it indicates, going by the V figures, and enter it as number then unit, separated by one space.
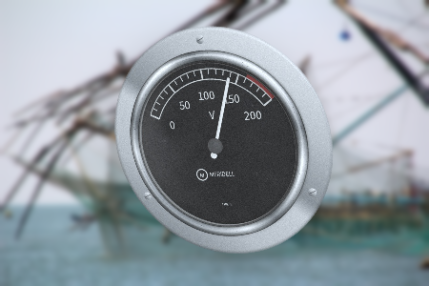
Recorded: 140 V
